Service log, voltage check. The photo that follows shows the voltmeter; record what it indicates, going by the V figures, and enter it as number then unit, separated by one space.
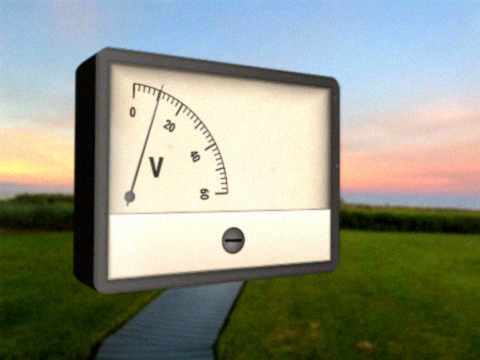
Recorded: 10 V
